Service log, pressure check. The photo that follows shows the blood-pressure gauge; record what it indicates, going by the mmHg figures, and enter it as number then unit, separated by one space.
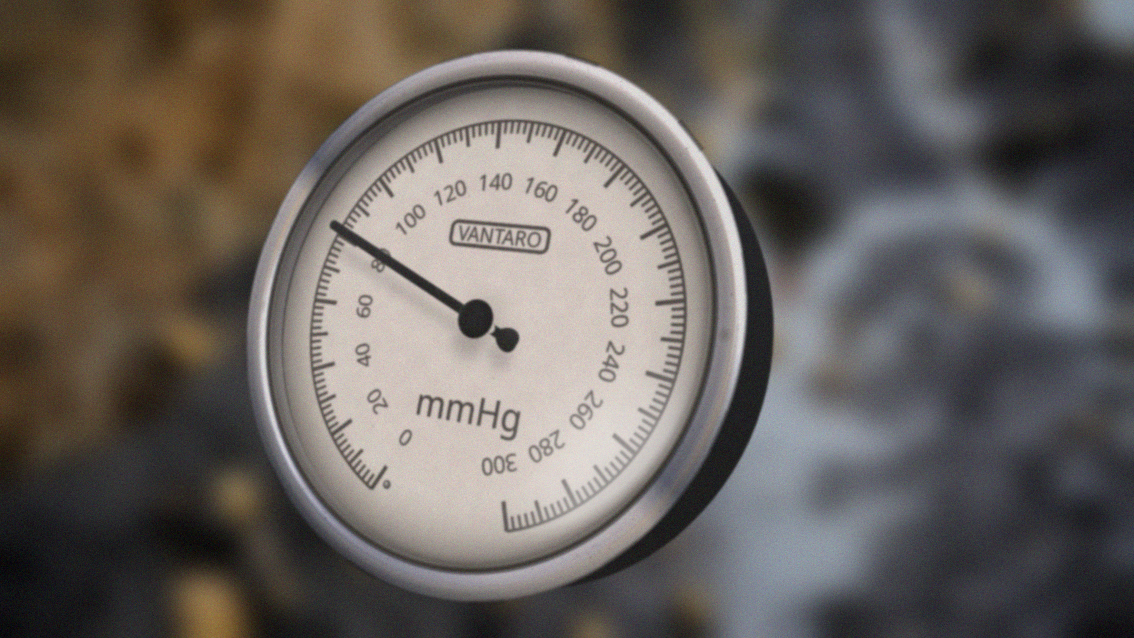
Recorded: 82 mmHg
